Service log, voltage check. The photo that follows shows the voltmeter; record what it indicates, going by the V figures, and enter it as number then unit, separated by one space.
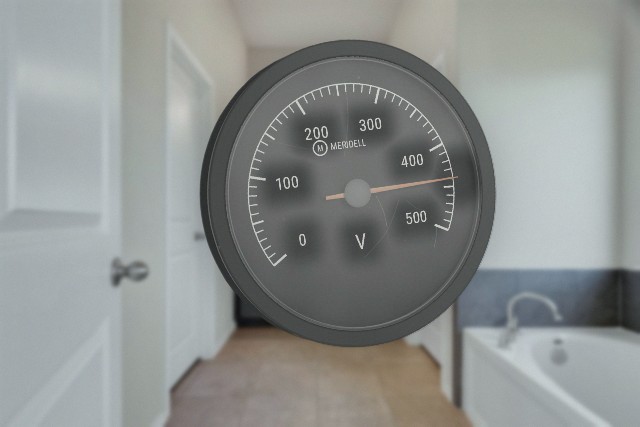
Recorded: 440 V
